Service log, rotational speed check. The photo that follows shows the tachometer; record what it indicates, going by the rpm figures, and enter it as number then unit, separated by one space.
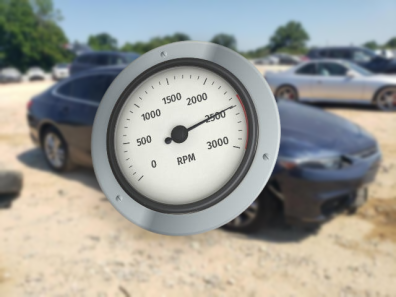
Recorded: 2500 rpm
